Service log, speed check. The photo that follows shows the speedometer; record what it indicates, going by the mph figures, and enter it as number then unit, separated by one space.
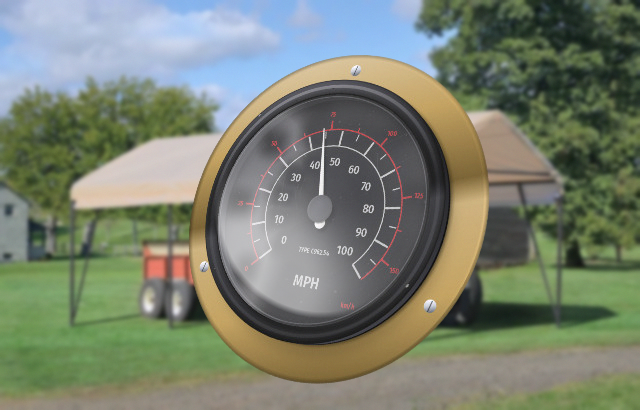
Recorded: 45 mph
